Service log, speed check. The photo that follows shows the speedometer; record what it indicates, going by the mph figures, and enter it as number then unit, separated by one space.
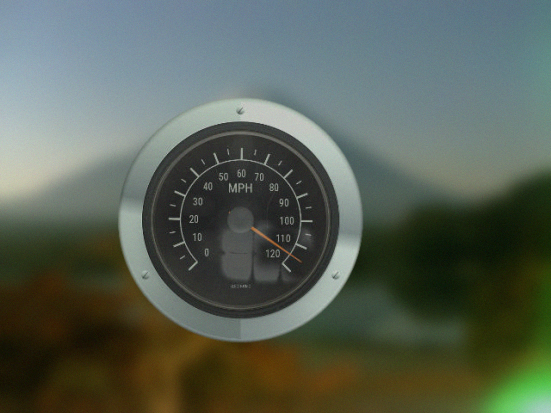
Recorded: 115 mph
